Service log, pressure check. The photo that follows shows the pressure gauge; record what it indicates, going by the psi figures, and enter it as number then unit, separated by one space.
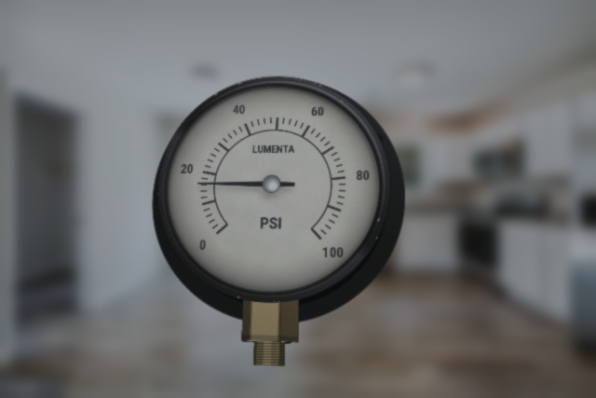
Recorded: 16 psi
